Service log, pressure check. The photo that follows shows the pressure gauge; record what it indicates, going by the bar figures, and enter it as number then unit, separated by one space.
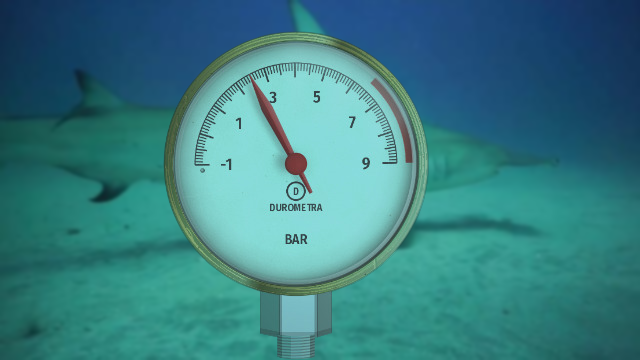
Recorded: 2.5 bar
